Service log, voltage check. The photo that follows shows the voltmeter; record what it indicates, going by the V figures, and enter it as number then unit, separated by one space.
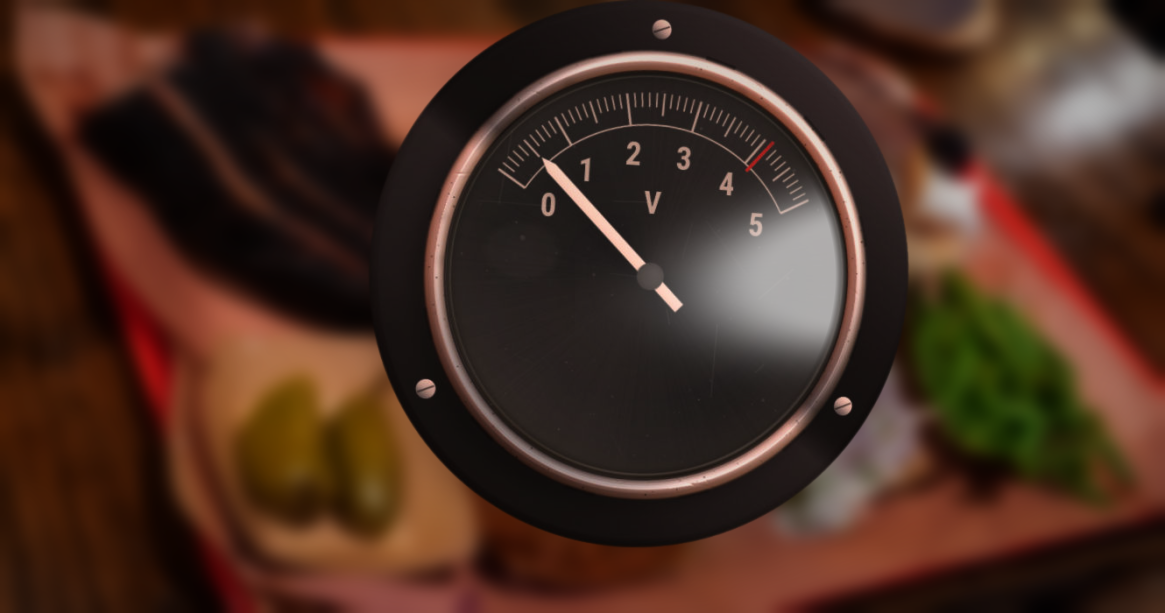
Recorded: 0.5 V
